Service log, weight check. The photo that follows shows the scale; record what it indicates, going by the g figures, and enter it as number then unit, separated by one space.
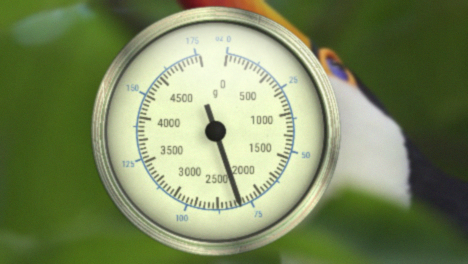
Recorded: 2250 g
